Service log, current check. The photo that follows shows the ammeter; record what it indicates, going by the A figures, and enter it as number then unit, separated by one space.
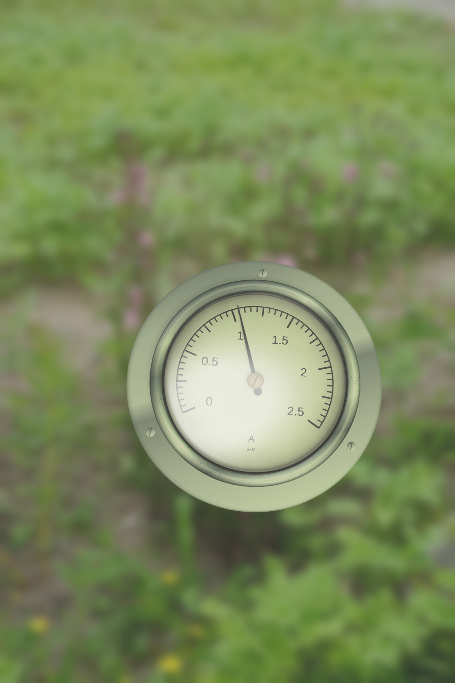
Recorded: 1.05 A
